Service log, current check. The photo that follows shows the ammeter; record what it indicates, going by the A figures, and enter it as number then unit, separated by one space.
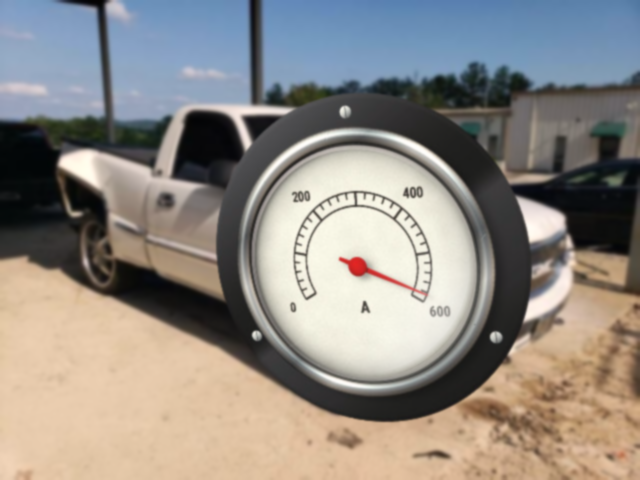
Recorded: 580 A
